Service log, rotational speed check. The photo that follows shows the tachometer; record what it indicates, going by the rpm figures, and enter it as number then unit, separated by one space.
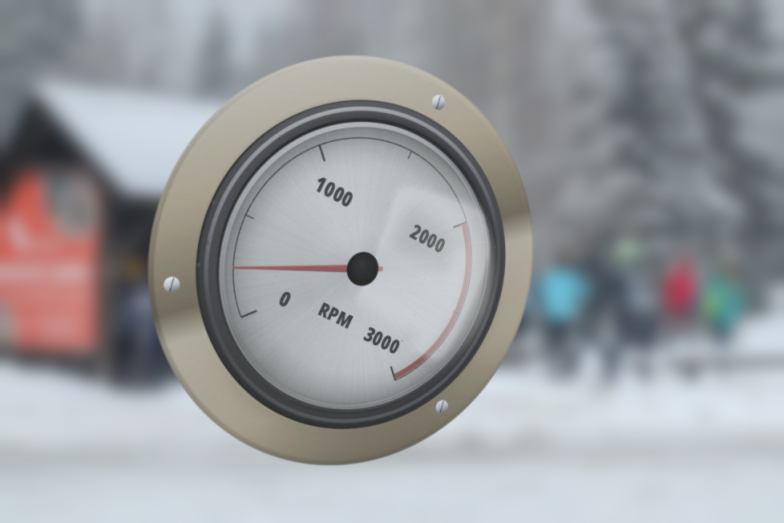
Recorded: 250 rpm
